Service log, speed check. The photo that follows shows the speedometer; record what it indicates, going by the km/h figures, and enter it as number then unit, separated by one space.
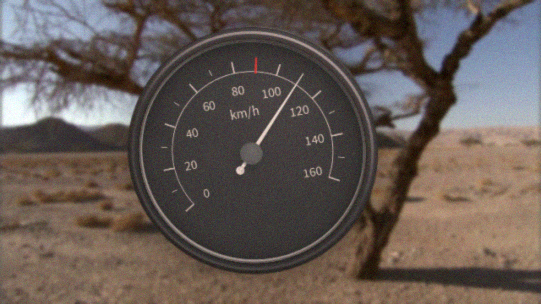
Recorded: 110 km/h
